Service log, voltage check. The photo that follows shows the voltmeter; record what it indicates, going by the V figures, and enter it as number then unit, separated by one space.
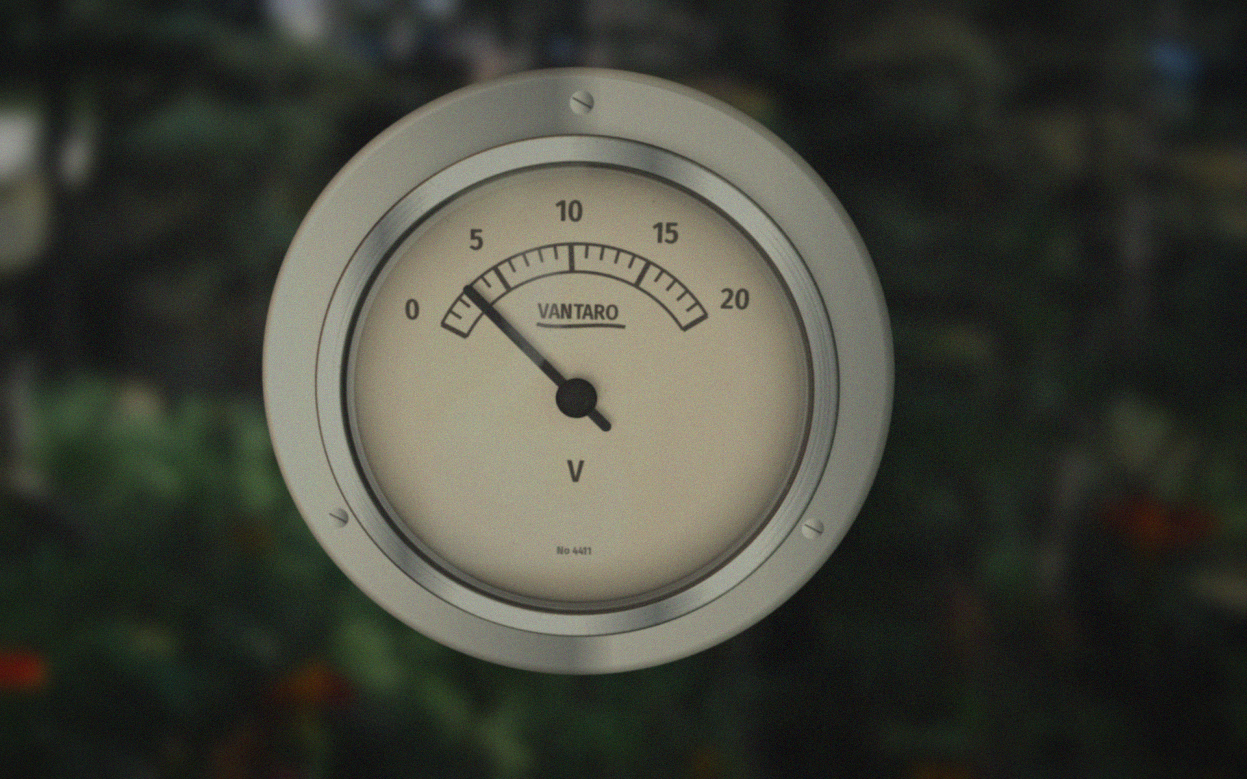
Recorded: 3 V
